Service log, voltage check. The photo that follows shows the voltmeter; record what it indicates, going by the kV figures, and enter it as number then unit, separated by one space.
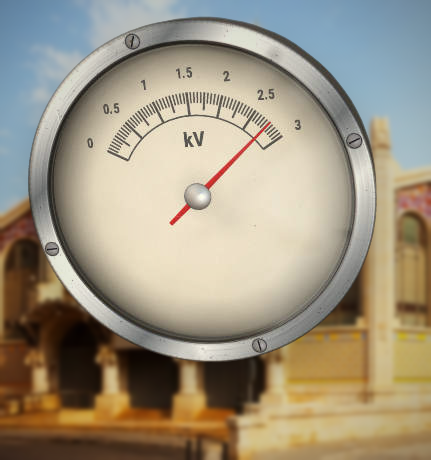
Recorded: 2.75 kV
